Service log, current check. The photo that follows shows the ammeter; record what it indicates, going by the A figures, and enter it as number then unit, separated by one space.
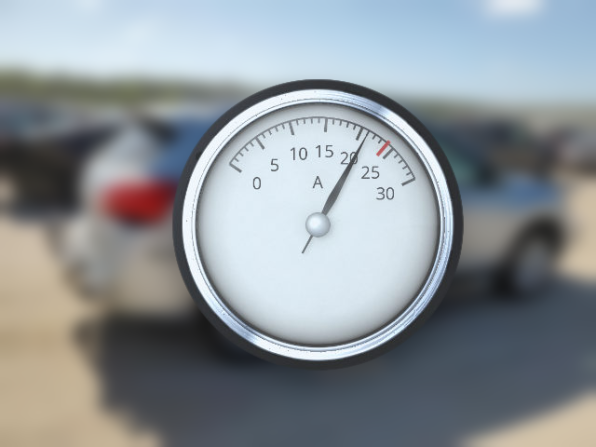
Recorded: 21 A
